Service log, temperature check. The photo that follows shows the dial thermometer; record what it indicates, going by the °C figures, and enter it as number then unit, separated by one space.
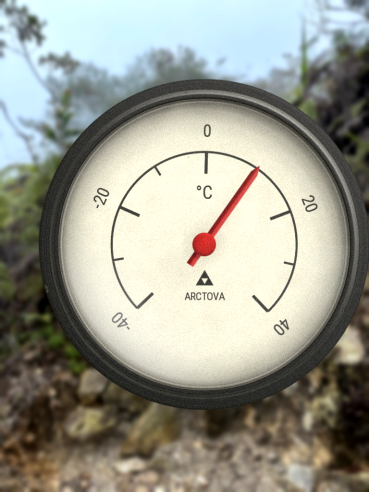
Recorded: 10 °C
